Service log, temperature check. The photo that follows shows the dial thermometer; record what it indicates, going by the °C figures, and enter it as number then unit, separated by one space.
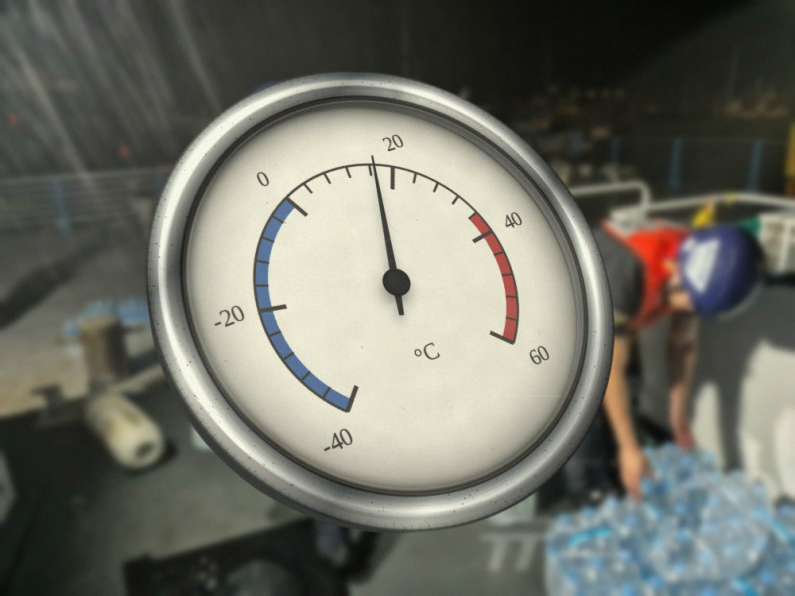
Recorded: 16 °C
